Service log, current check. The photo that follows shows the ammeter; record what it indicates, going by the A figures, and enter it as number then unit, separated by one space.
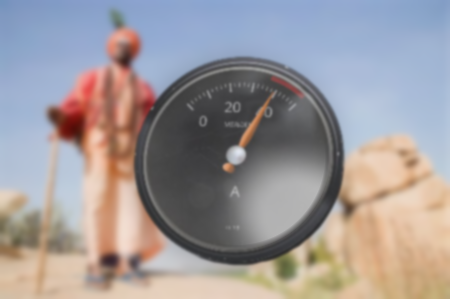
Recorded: 40 A
